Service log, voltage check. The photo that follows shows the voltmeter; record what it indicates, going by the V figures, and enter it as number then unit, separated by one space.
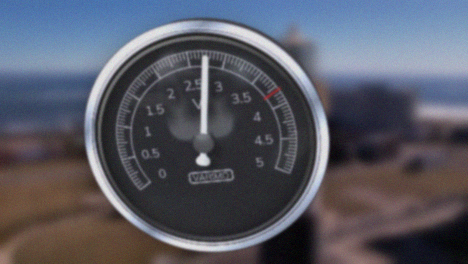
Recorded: 2.75 V
